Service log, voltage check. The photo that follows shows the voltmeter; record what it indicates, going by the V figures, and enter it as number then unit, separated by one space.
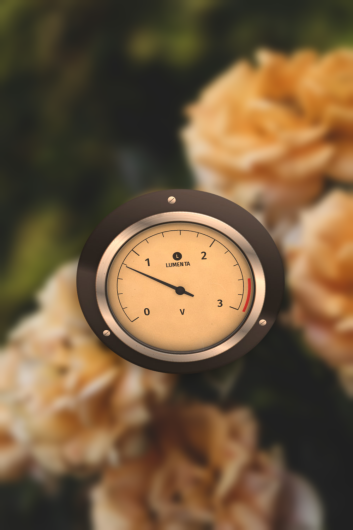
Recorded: 0.8 V
